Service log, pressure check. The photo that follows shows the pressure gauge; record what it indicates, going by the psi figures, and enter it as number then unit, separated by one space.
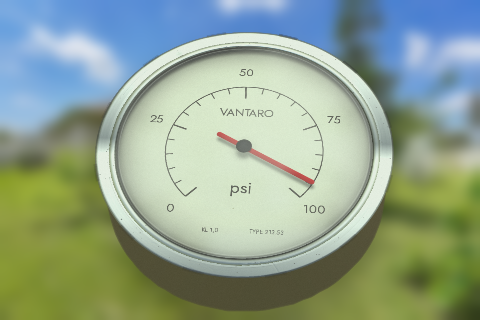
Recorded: 95 psi
